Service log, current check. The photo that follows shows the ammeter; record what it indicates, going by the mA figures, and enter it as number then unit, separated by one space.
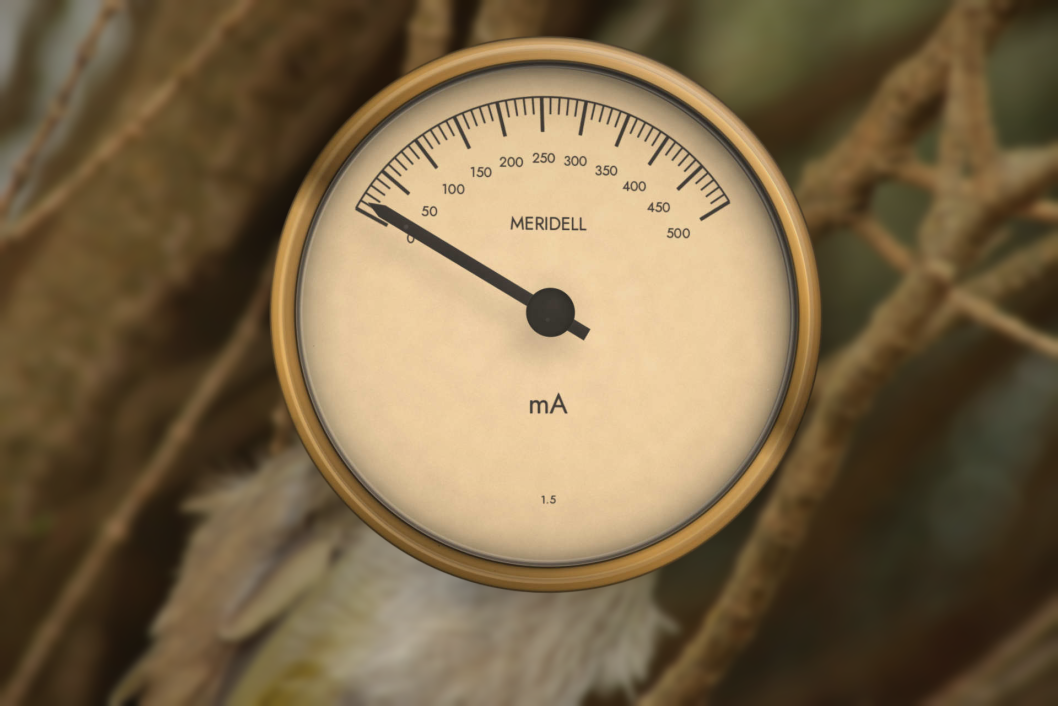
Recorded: 10 mA
